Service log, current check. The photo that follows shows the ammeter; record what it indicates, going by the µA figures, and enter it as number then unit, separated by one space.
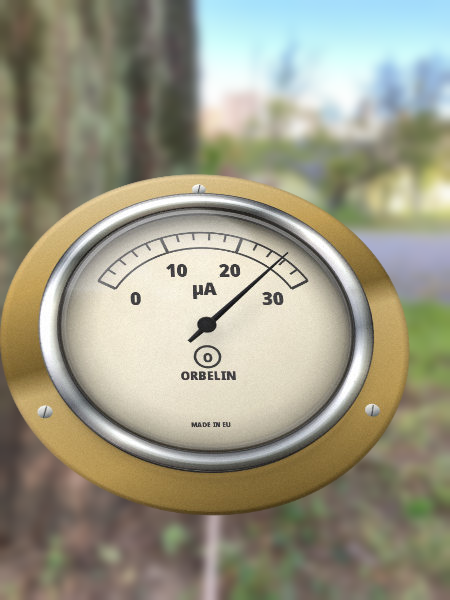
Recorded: 26 µA
